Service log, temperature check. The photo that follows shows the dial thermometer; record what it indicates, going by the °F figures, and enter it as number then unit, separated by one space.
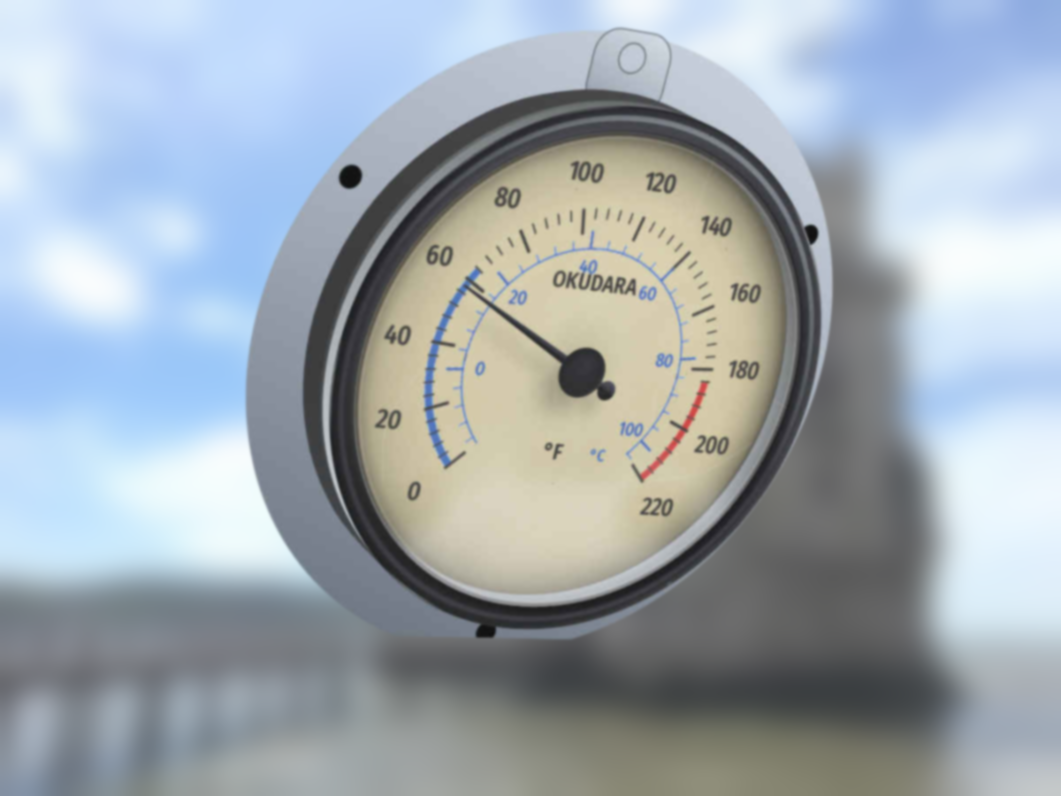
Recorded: 58 °F
